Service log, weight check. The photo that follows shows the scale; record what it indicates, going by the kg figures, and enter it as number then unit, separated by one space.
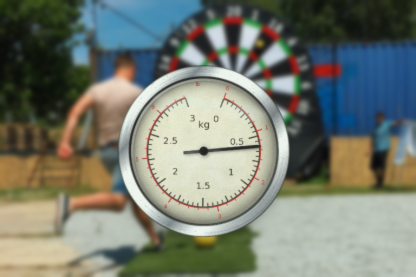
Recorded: 0.6 kg
